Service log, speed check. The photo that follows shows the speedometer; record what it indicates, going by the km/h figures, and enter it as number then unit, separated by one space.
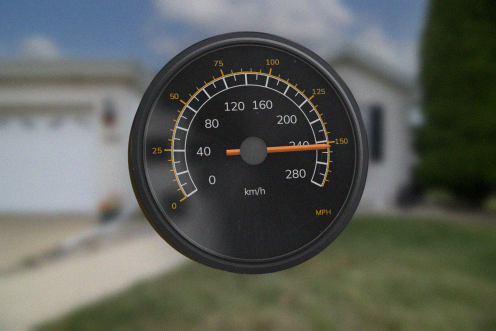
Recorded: 245 km/h
